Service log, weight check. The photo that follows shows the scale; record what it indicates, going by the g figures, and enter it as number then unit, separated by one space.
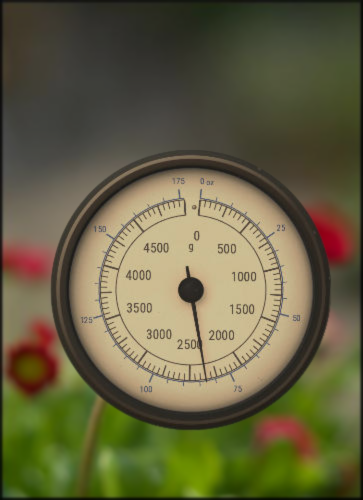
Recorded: 2350 g
